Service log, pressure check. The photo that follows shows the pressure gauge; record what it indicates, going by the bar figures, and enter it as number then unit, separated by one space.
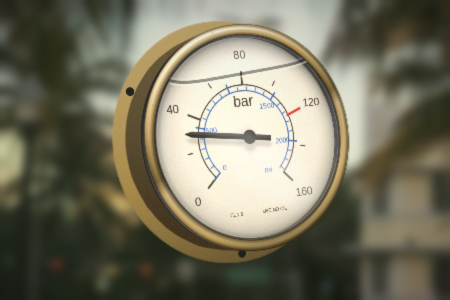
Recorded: 30 bar
